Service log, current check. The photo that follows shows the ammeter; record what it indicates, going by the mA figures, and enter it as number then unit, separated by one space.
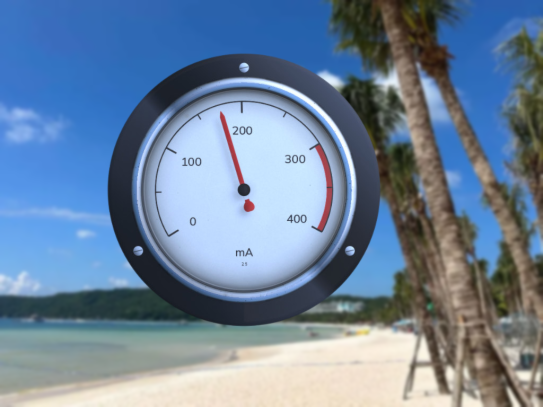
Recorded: 175 mA
